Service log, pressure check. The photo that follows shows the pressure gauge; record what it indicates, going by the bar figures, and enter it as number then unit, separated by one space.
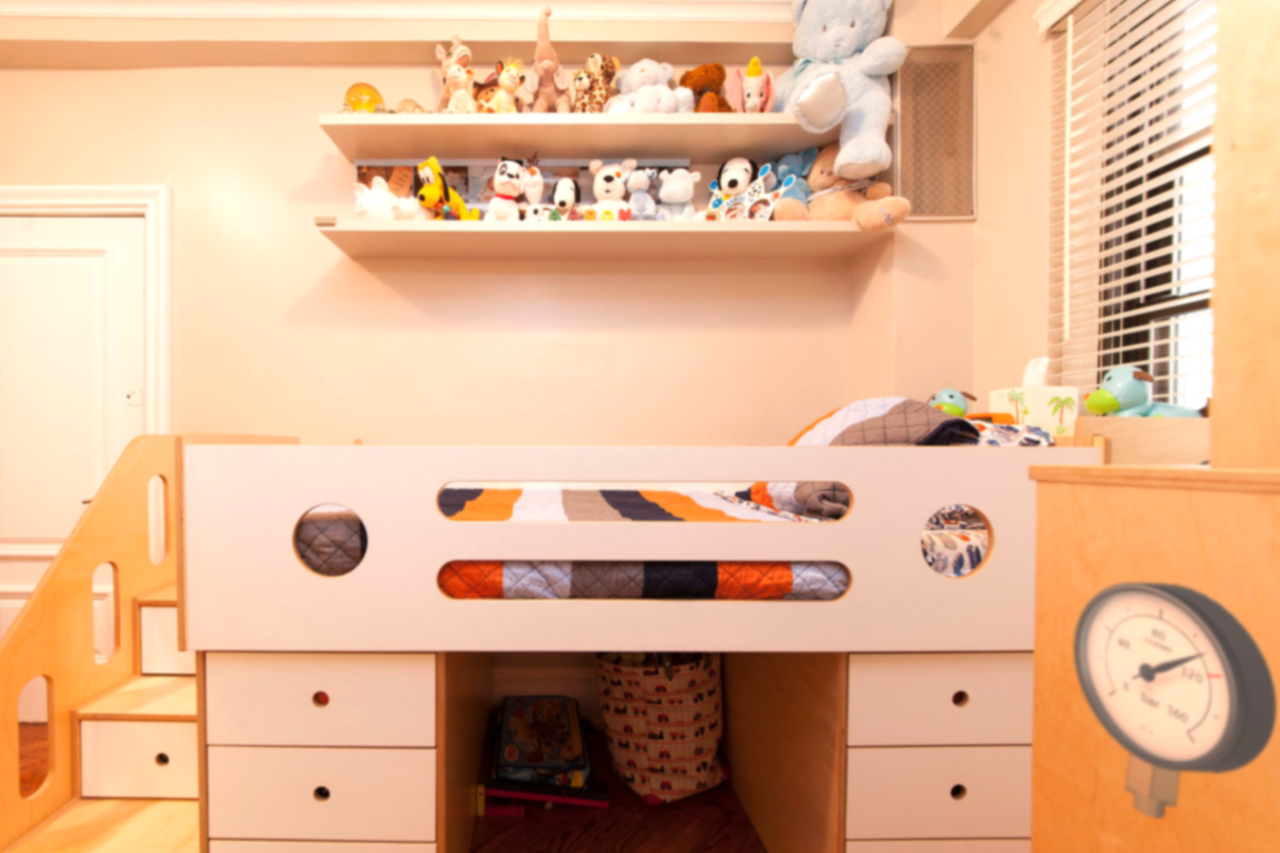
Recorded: 110 bar
